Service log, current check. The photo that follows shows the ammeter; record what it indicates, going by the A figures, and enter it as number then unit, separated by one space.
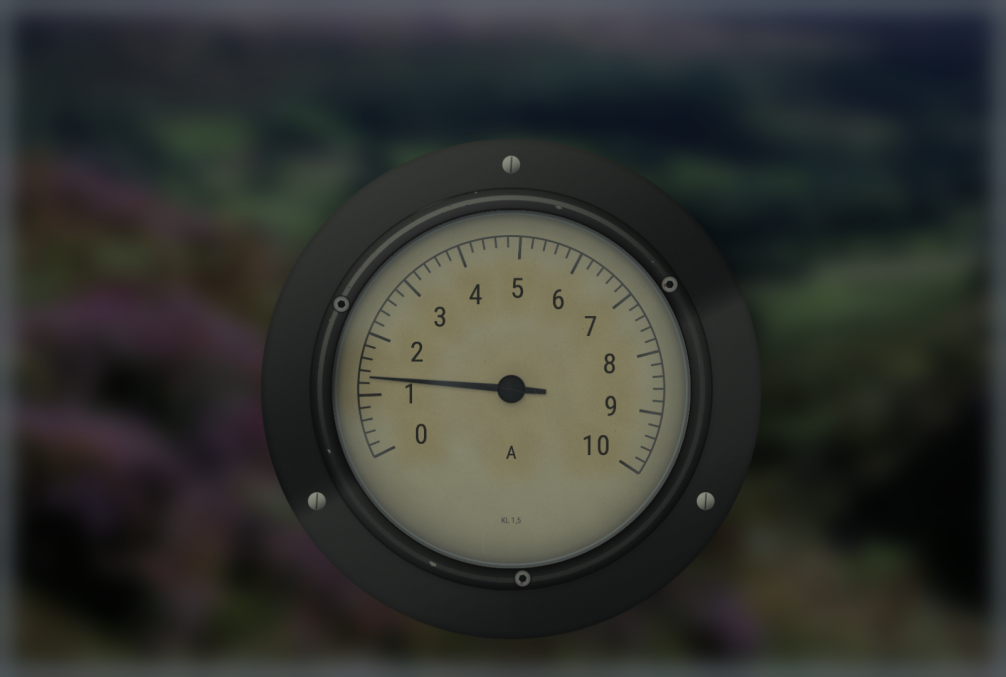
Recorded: 1.3 A
